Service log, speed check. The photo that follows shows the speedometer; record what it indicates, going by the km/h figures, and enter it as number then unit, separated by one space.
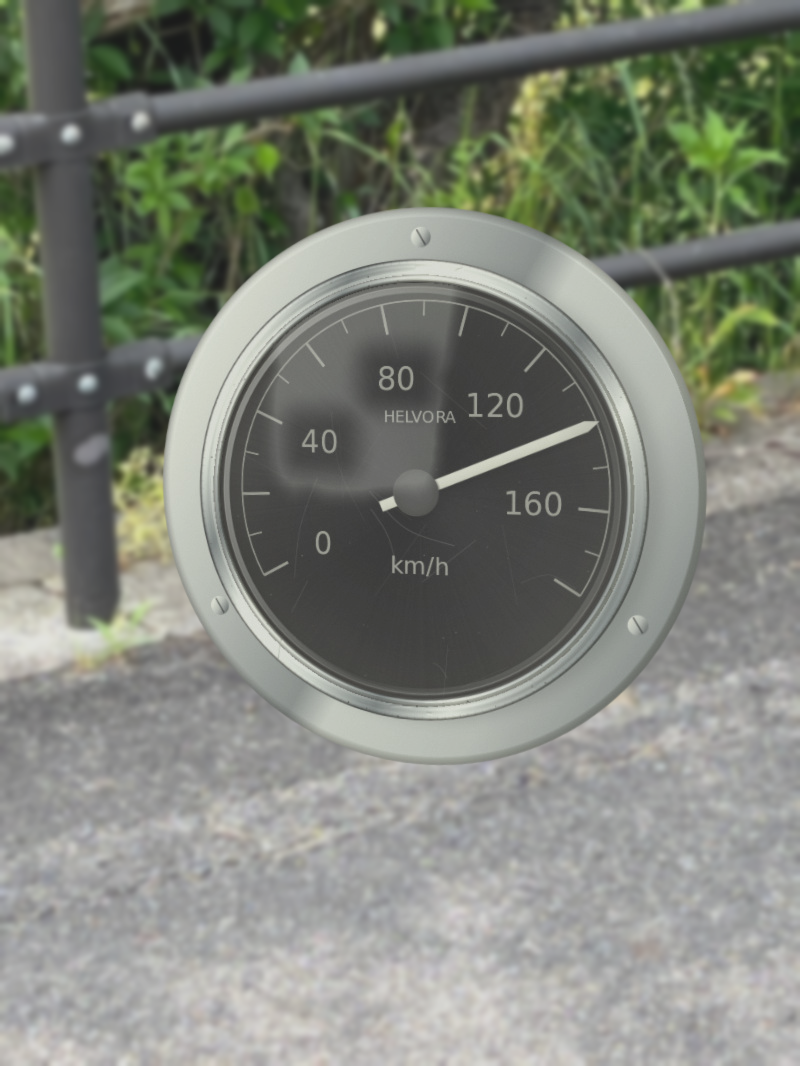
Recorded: 140 km/h
